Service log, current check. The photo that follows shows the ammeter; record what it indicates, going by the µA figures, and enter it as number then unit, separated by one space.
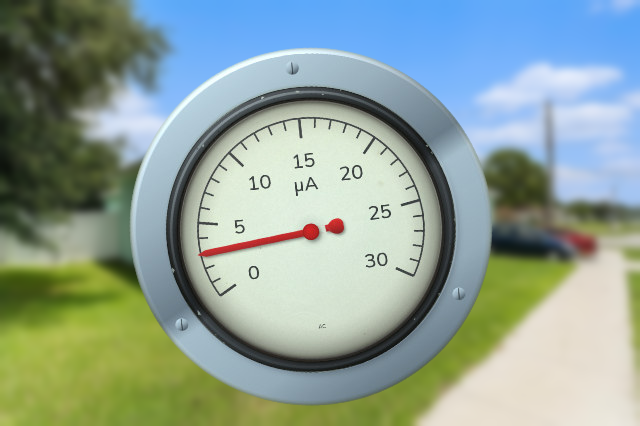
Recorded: 3 µA
